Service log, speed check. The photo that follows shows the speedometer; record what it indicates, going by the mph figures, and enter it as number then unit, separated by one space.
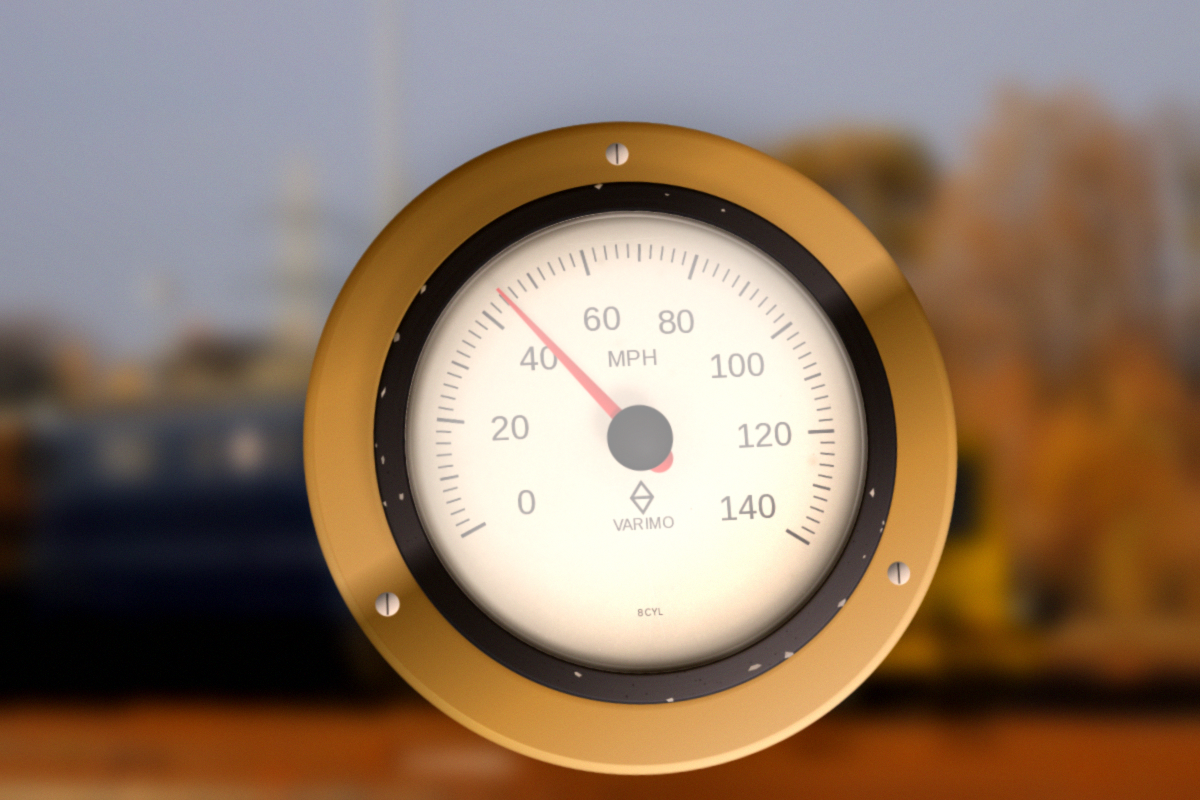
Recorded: 44 mph
